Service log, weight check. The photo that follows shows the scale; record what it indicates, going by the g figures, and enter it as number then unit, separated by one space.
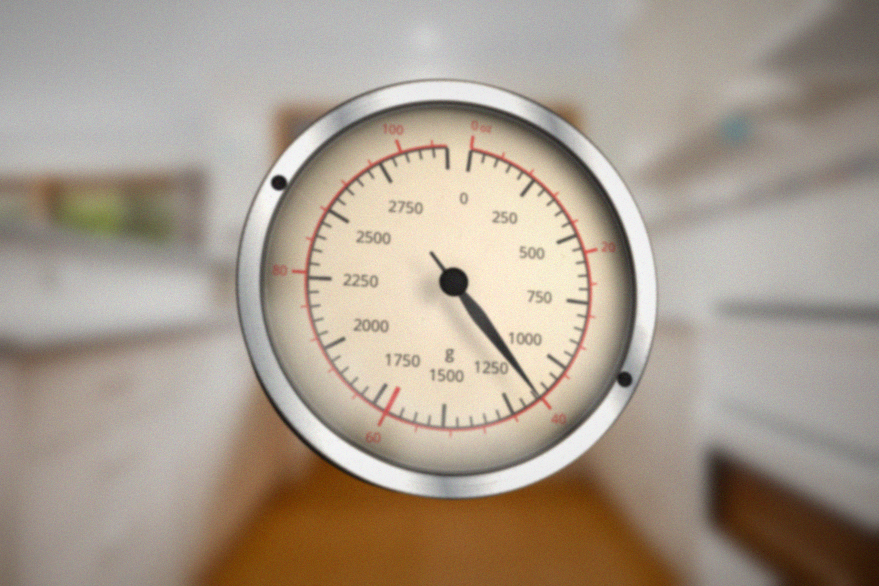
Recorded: 1150 g
